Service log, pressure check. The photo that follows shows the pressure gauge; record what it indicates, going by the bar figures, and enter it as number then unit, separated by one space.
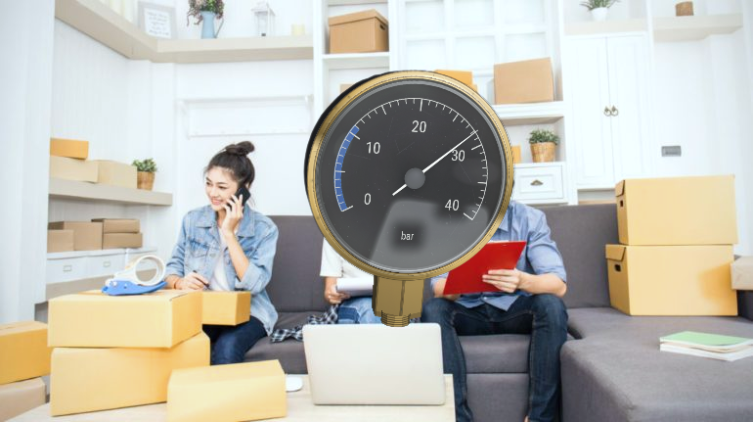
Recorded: 28 bar
